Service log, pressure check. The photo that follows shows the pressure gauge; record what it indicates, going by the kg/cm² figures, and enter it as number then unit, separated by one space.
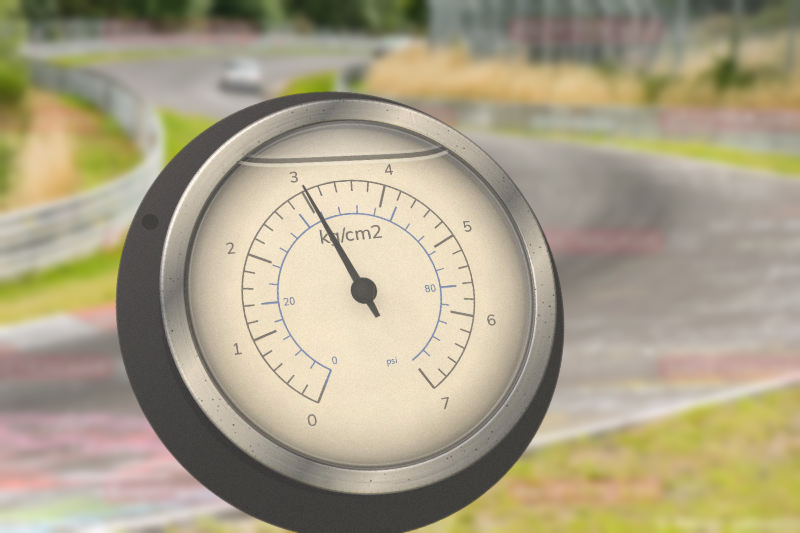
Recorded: 3 kg/cm²
